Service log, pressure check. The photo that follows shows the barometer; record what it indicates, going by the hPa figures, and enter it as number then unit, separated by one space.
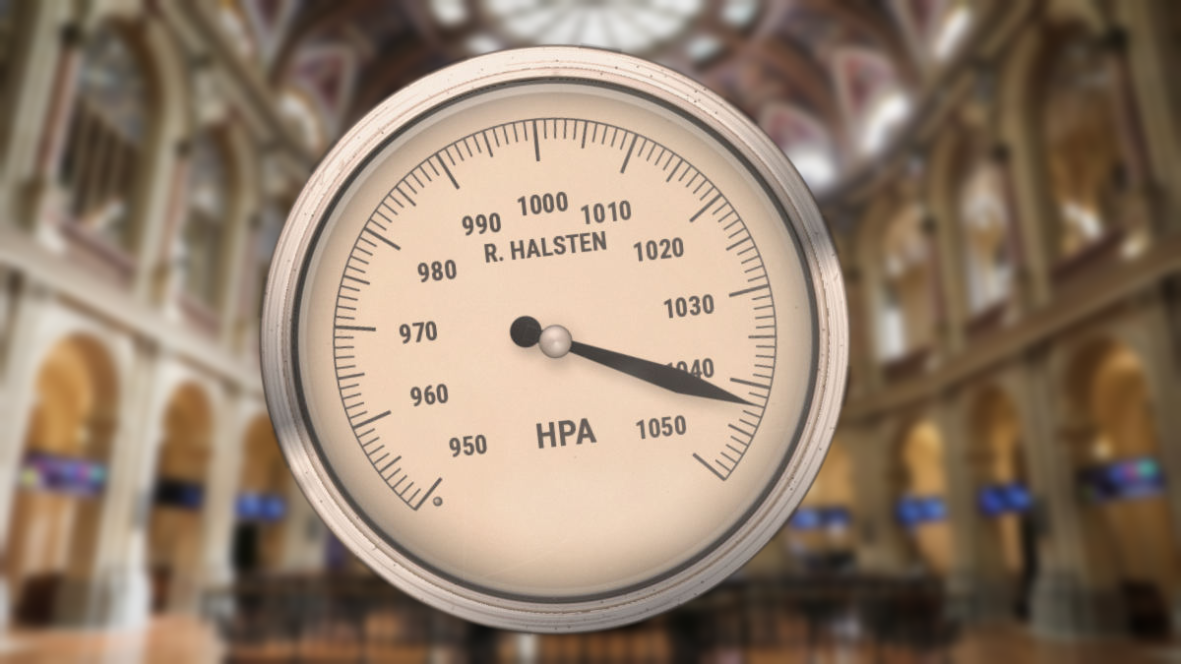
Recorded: 1042 hPa
